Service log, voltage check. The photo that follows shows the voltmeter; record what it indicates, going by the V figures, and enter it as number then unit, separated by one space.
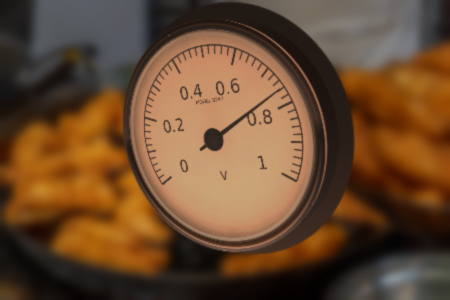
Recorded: 0.76 V
